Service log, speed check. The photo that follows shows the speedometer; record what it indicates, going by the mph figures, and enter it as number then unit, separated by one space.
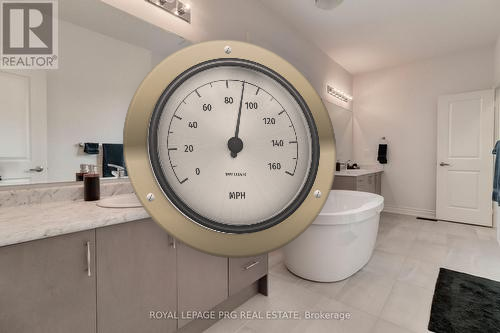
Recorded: 90 mph
